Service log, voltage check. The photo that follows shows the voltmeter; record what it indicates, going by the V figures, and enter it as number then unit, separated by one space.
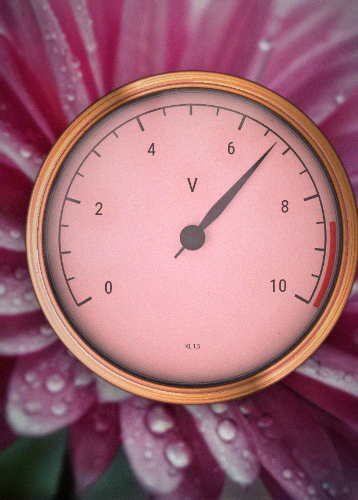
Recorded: 6.75 V
